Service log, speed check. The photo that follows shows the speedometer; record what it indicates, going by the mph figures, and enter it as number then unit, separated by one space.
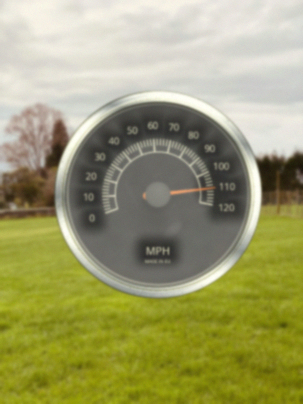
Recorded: 110 mph
